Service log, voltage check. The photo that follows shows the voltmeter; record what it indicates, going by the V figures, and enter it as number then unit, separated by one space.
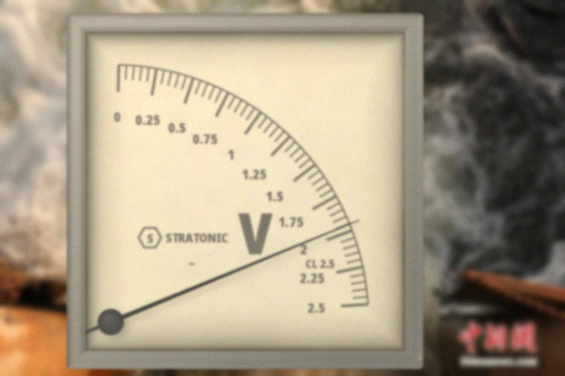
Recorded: 1.95 V
